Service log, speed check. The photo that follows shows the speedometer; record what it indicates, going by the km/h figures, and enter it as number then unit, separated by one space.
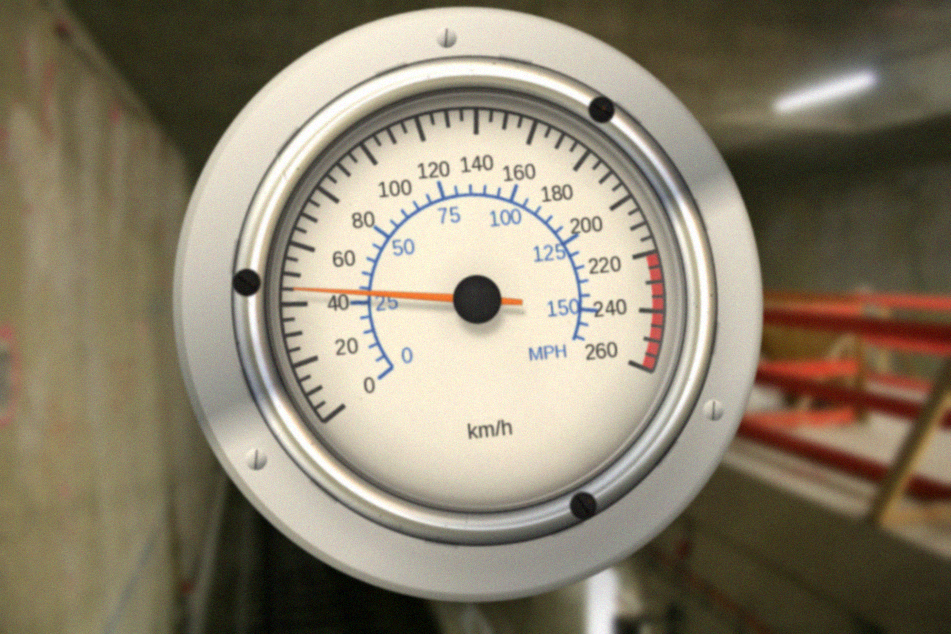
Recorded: 45 km/h
